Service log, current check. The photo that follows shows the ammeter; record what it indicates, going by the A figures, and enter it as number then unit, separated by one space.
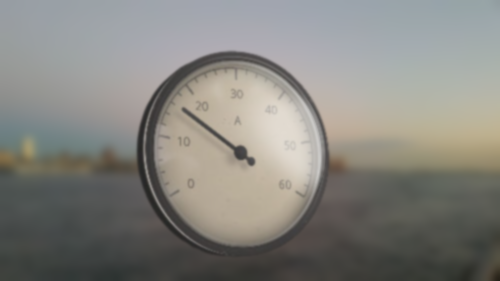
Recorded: 16 A
